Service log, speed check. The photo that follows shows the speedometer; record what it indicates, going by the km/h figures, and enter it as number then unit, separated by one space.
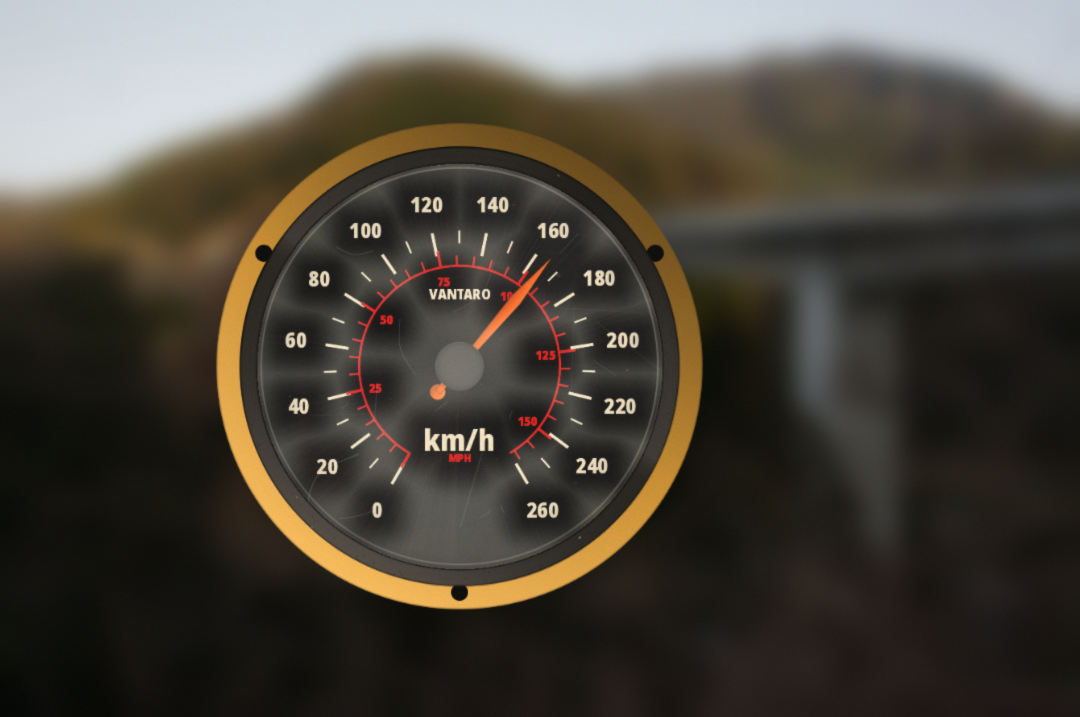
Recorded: 165 km/h
